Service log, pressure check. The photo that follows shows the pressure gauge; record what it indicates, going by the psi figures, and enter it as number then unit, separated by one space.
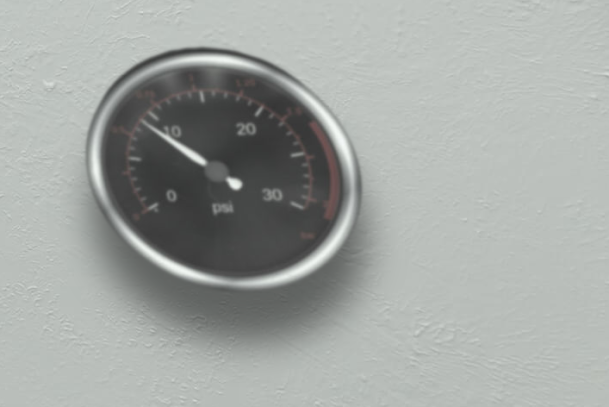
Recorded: 9 psi
